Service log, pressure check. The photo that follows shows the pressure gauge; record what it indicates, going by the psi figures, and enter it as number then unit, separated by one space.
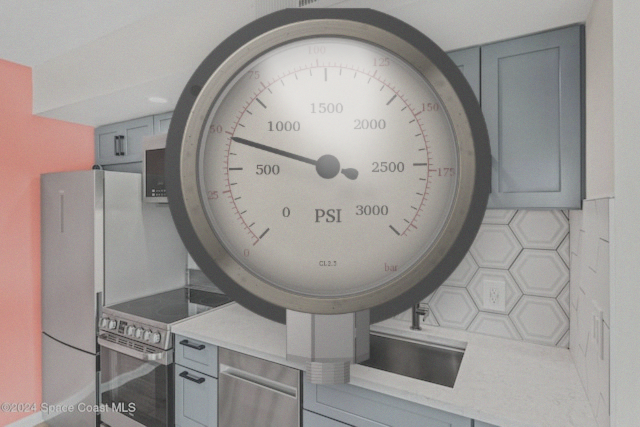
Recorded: 700 psi
